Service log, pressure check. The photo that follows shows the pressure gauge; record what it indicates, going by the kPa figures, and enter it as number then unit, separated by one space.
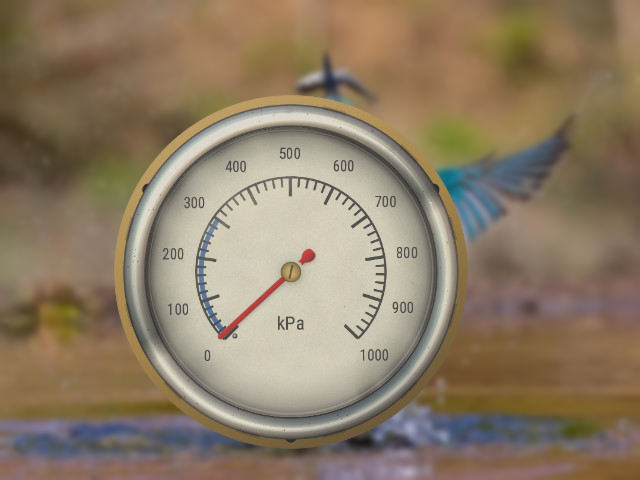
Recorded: 10 kPa
